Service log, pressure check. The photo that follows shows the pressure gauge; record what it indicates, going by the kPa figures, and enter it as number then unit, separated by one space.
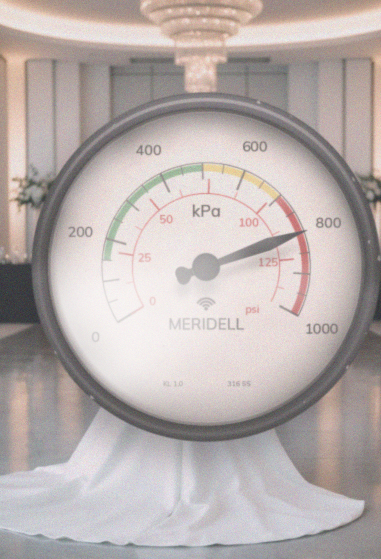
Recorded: 800 kPa
